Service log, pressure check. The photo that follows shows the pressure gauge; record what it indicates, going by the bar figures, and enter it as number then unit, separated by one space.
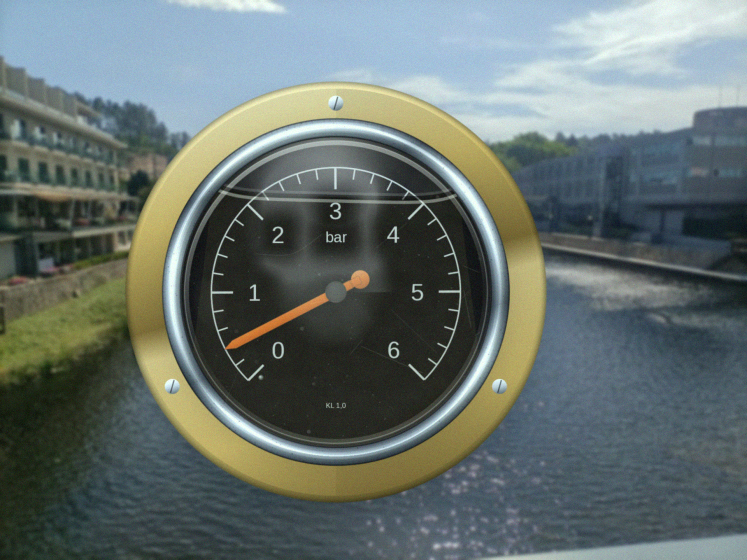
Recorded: 0.4 bar
